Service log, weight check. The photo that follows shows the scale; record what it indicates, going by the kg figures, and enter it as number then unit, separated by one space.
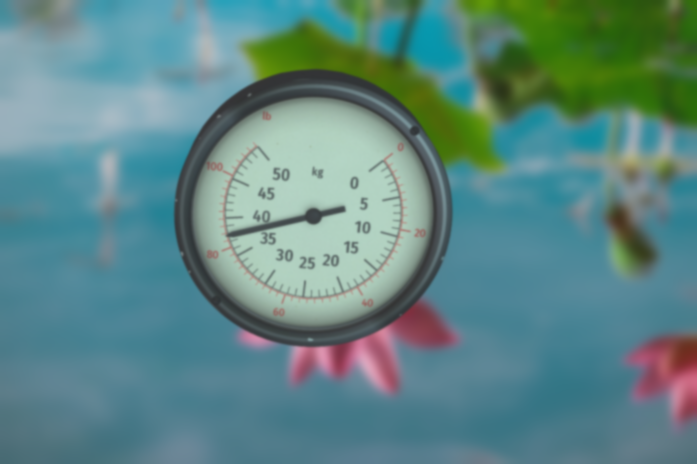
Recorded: 38 kg
